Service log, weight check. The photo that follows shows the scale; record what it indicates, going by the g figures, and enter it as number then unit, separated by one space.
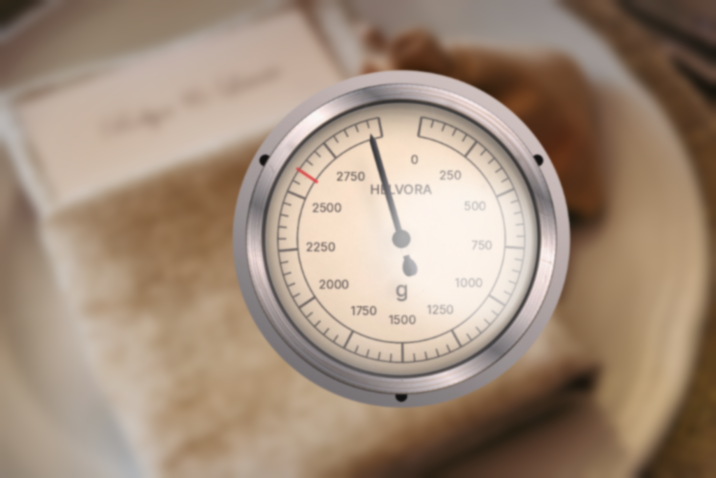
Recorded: 2950 g
